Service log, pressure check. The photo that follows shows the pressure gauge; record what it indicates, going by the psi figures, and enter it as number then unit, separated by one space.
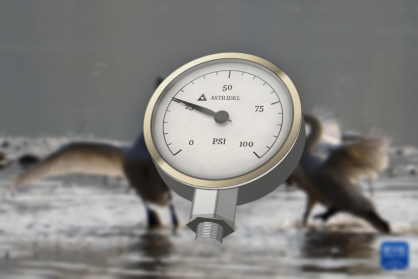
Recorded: 25 psi
